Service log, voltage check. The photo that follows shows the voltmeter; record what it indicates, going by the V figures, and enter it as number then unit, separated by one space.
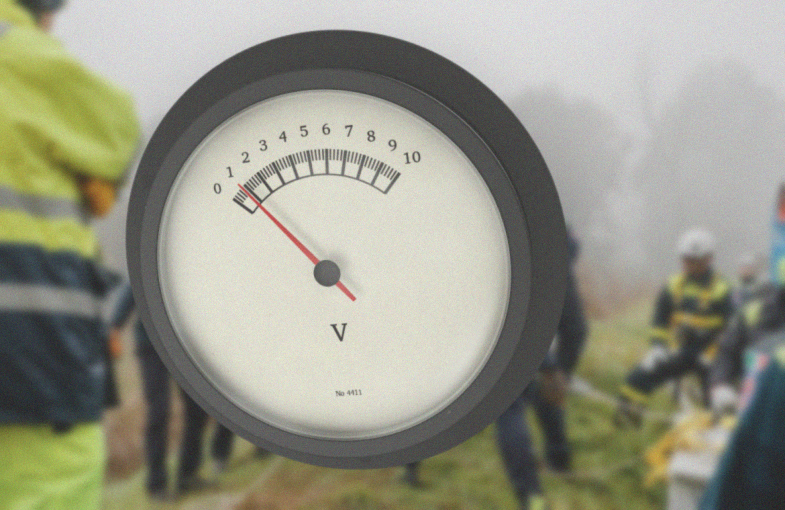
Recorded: 1 V
